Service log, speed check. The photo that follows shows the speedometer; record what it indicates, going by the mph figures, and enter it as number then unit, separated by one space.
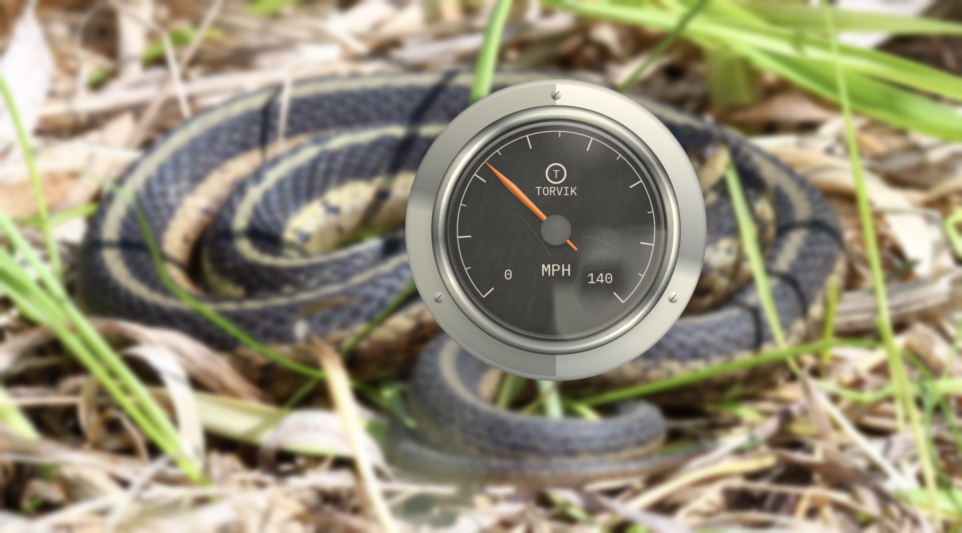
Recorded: 45 mph
